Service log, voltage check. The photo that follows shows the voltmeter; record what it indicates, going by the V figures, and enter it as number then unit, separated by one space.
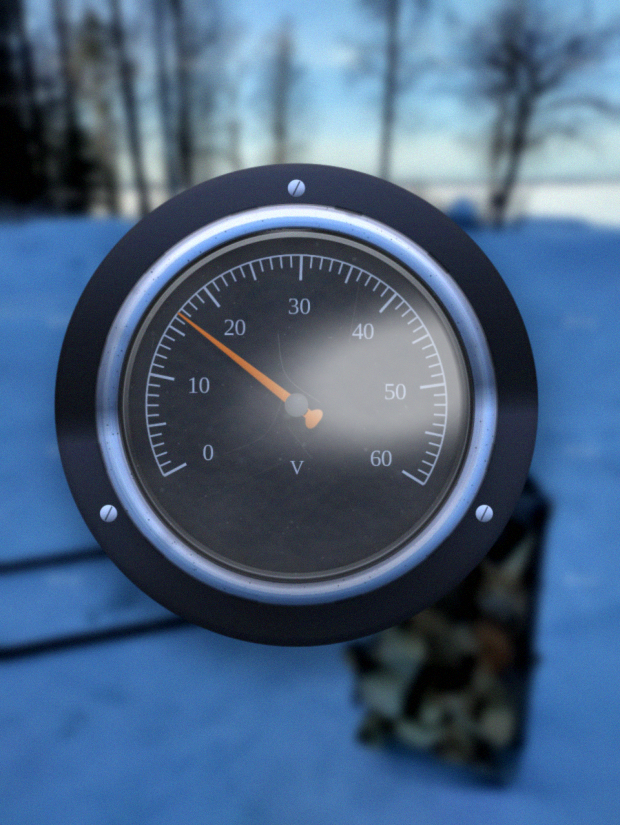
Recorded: 16.5 V
